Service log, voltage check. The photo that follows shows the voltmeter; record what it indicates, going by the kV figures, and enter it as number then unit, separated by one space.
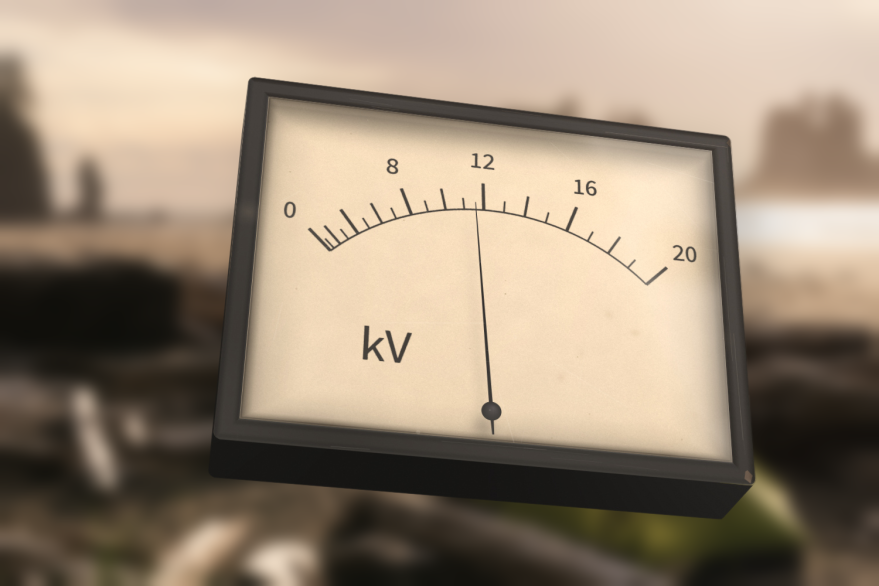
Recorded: 11.5 kV
